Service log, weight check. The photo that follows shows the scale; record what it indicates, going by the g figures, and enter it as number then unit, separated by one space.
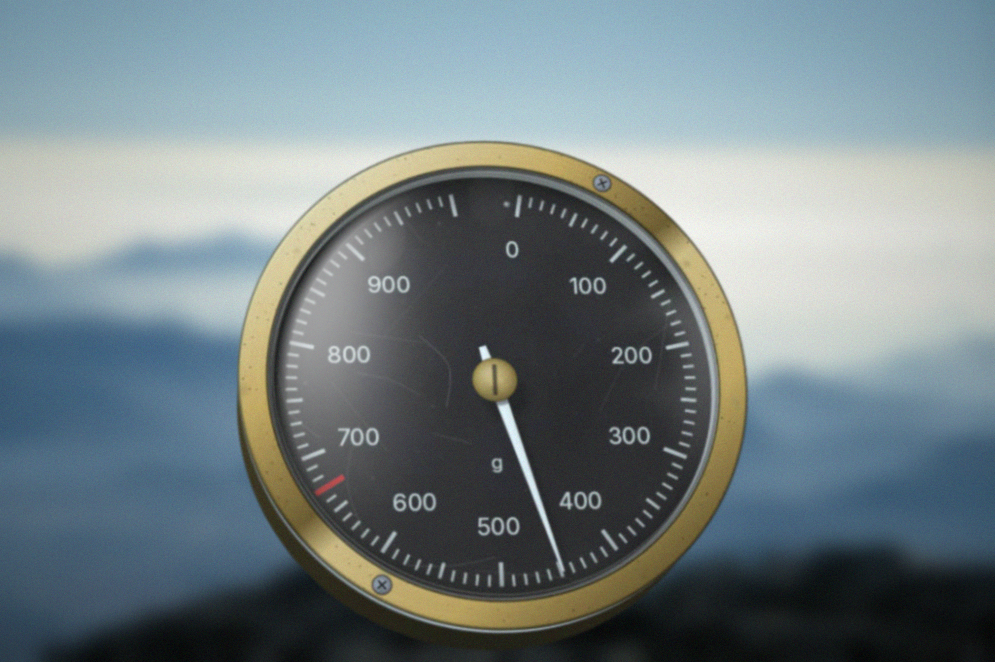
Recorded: 450 g
